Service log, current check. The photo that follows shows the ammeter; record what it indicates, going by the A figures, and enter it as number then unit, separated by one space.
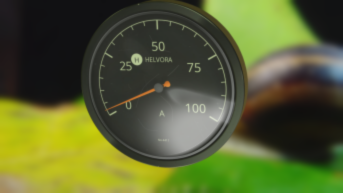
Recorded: 2.5 A
